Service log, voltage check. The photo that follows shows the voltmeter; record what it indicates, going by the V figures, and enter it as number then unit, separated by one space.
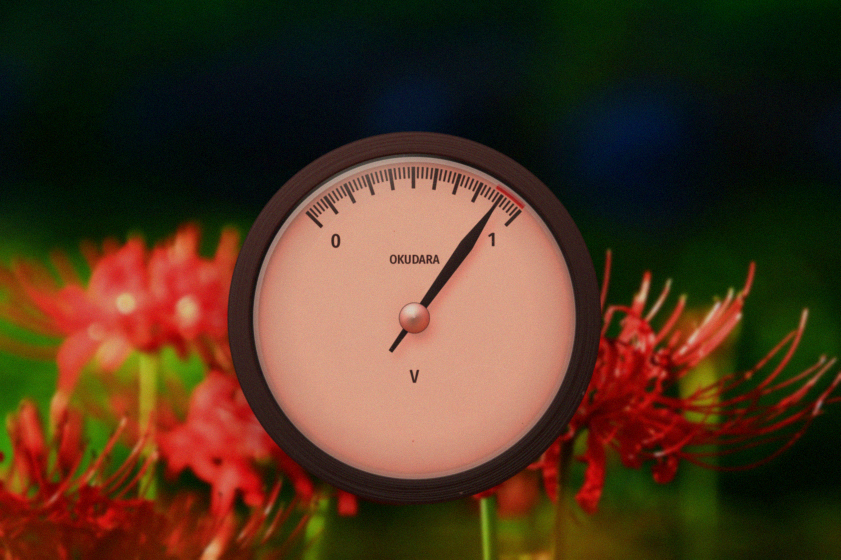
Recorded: 0.9 V
